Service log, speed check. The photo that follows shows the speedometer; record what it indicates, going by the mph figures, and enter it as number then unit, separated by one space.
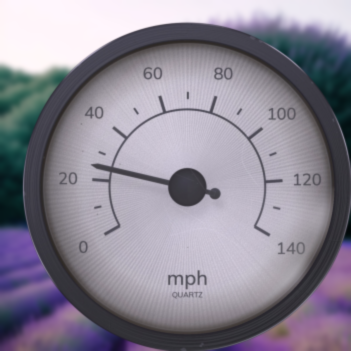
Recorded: 25 mph
